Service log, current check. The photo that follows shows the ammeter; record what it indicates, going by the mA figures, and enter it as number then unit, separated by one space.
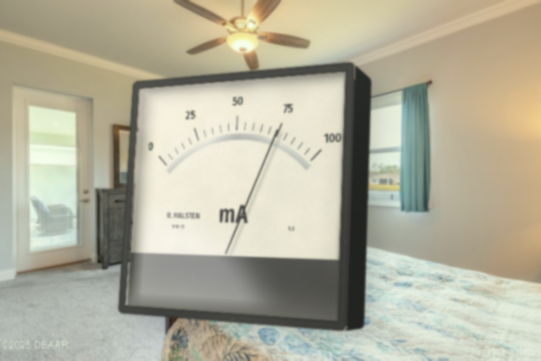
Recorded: 75 mA
